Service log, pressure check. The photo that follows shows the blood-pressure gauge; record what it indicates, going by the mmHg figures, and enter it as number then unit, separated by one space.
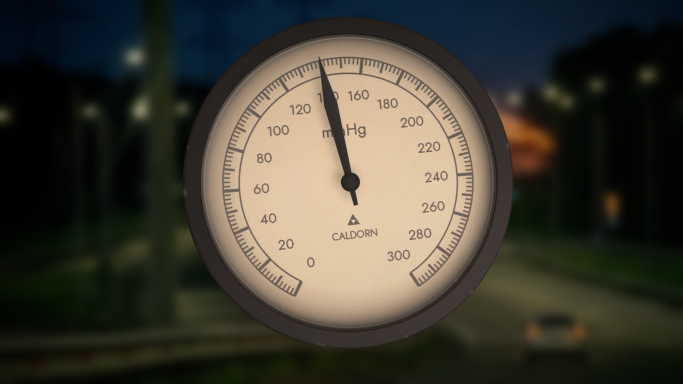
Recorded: 140 mmHg
